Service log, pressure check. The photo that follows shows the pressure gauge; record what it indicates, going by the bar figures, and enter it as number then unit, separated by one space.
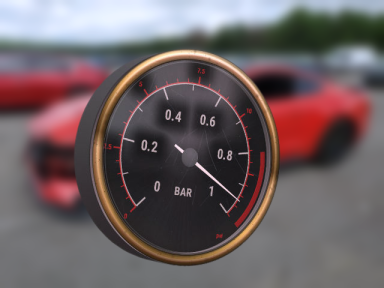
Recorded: 0.95 bar
